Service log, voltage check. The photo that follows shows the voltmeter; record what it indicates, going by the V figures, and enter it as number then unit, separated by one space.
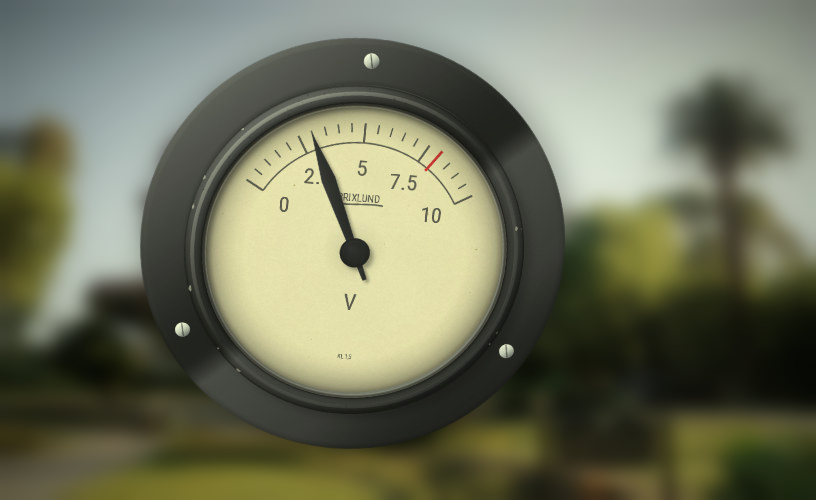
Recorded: 3 V
